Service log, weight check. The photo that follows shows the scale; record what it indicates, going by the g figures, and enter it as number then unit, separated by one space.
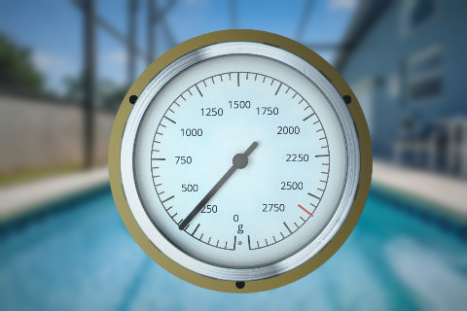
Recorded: 325 g
